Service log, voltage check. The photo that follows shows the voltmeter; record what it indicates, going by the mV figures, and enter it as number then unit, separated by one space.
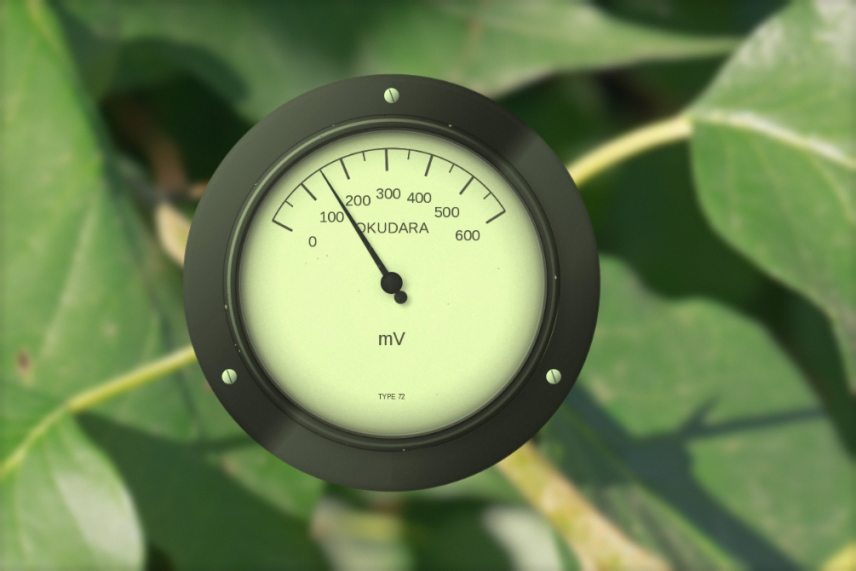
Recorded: 150 mV
